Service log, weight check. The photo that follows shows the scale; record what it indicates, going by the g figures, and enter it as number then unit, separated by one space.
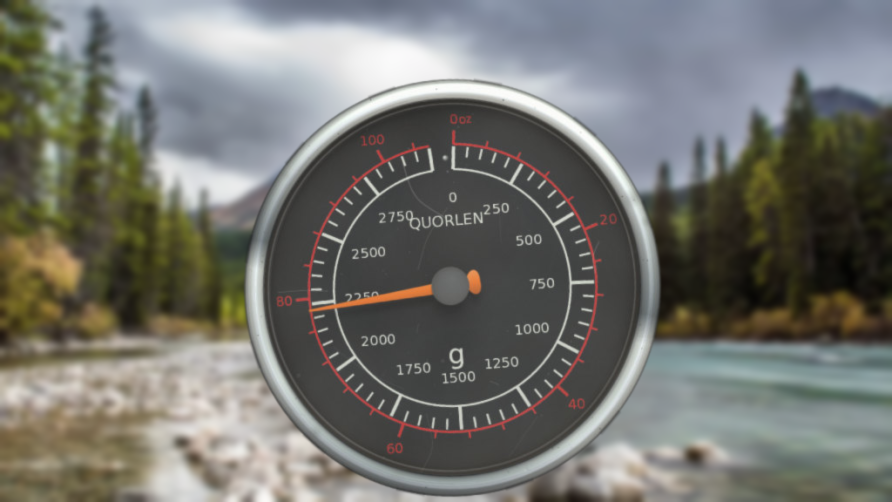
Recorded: 2225 g
